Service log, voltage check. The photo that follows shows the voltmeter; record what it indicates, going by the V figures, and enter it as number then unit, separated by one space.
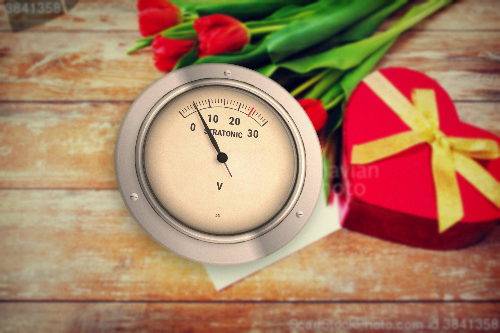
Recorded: 5 V
